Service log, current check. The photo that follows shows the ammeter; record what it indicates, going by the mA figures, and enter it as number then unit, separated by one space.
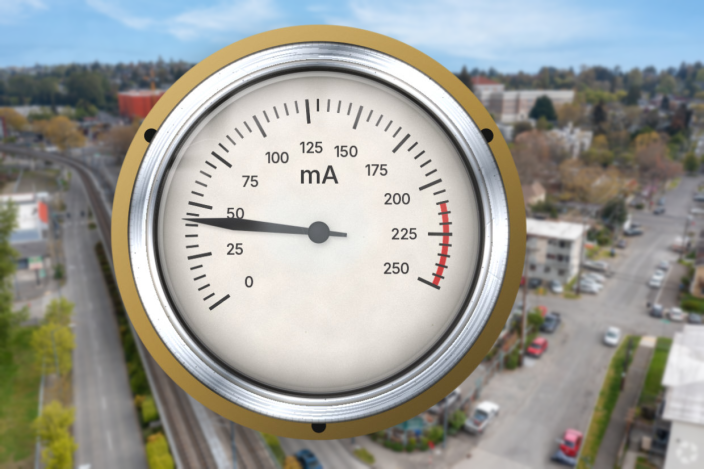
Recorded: 42.5 mA
